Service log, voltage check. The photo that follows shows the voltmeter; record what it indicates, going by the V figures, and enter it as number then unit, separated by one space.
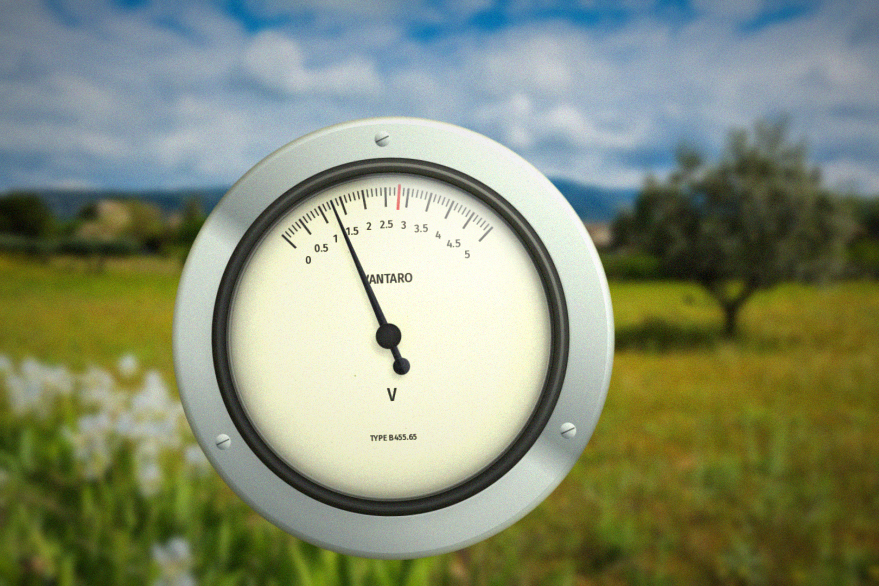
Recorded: 1.3 V
